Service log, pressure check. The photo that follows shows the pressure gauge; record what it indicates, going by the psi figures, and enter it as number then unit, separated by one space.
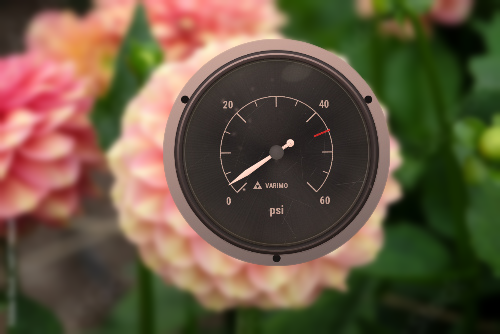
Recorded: 2.5 psi
